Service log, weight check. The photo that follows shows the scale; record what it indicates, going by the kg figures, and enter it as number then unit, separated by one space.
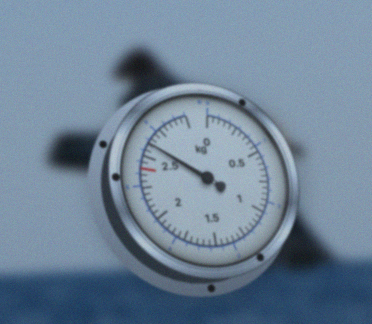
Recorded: 2.6 kg
